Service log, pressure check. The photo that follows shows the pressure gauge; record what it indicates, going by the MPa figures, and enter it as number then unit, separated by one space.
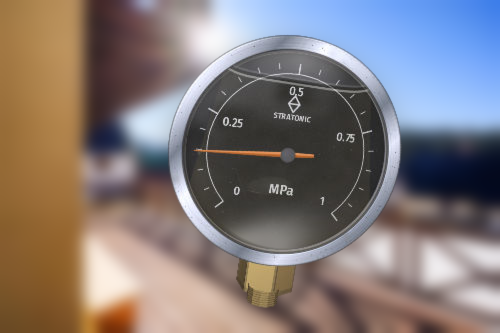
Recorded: 0.15 MPa
